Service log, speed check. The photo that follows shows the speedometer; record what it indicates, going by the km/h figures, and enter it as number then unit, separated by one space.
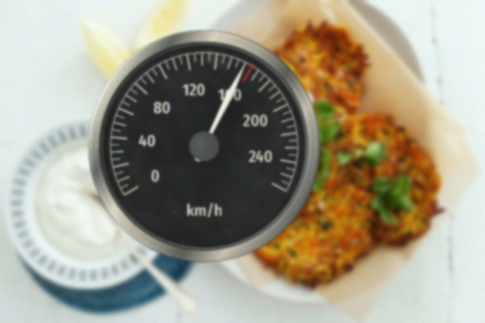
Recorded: 160 km/h
